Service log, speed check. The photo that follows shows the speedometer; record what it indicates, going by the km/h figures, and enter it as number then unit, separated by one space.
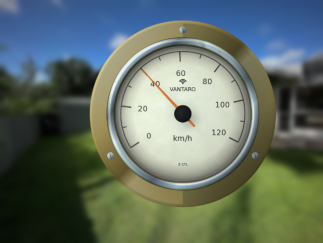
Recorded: 40 km/h
